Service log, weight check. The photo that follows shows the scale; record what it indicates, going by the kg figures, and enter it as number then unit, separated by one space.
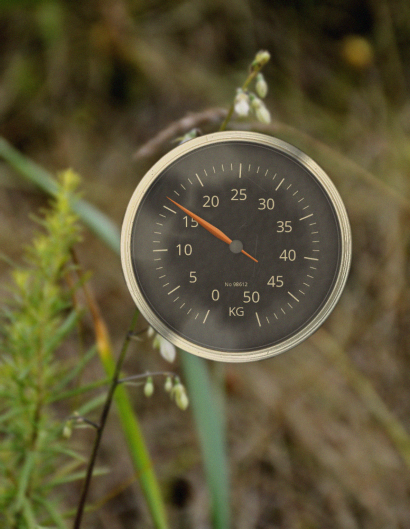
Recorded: 16 kg
